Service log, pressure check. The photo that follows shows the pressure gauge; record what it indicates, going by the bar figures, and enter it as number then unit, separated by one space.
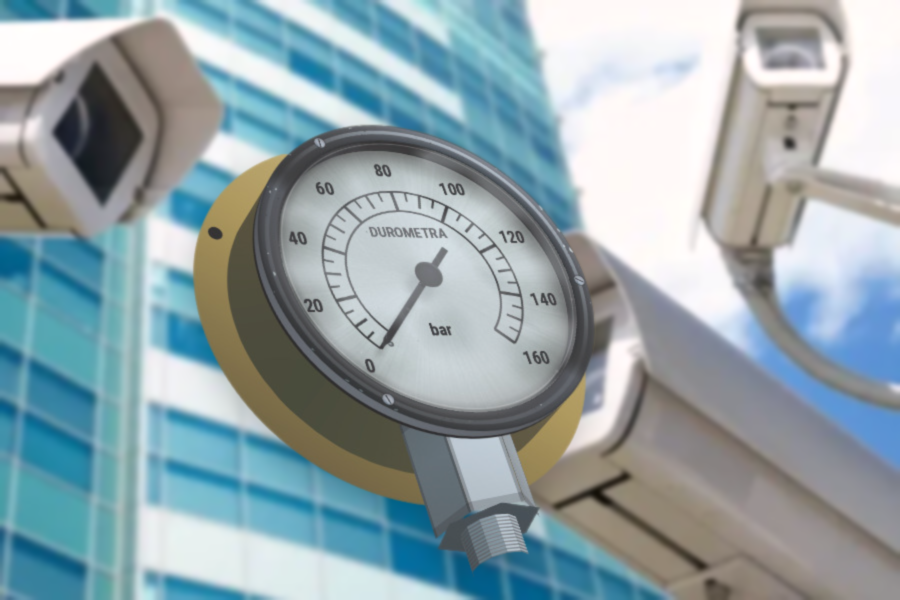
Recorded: 0 bar
